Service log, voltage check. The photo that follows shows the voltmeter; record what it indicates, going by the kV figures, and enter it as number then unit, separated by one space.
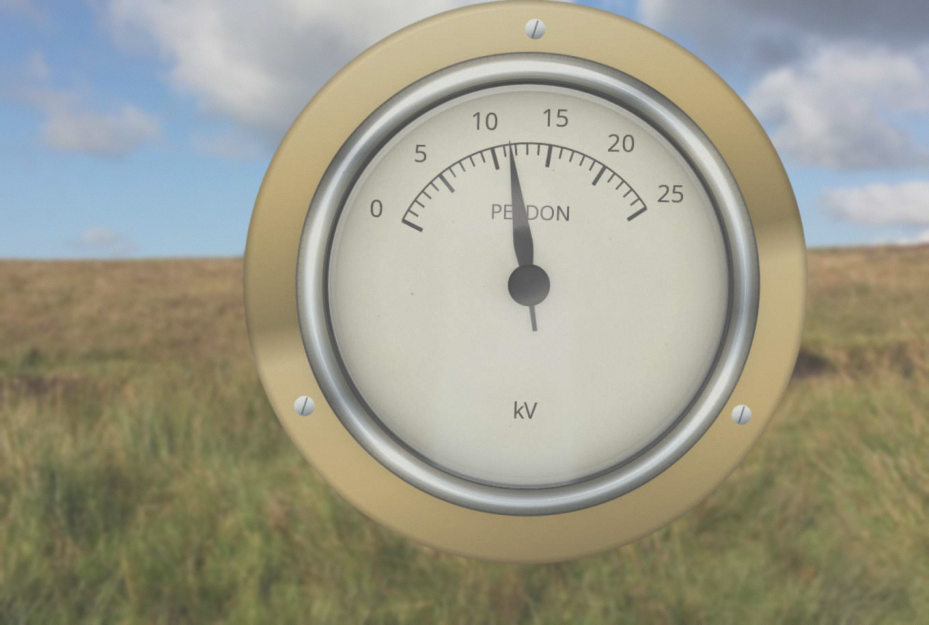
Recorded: 11.5 kV
